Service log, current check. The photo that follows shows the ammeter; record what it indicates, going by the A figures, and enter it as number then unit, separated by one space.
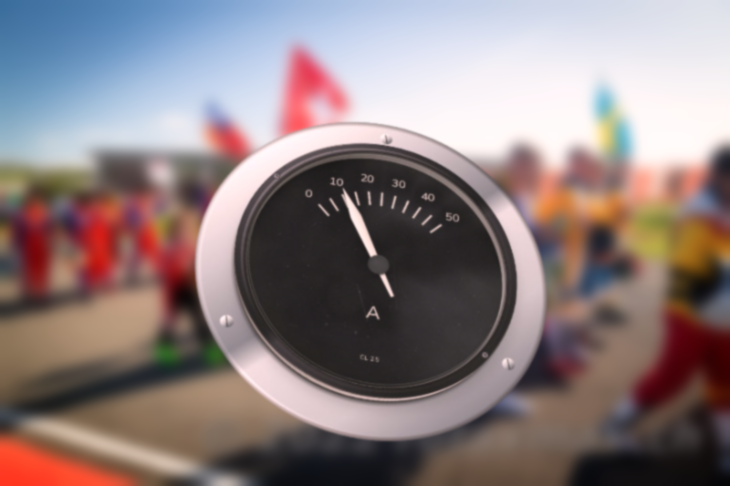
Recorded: 10 A
